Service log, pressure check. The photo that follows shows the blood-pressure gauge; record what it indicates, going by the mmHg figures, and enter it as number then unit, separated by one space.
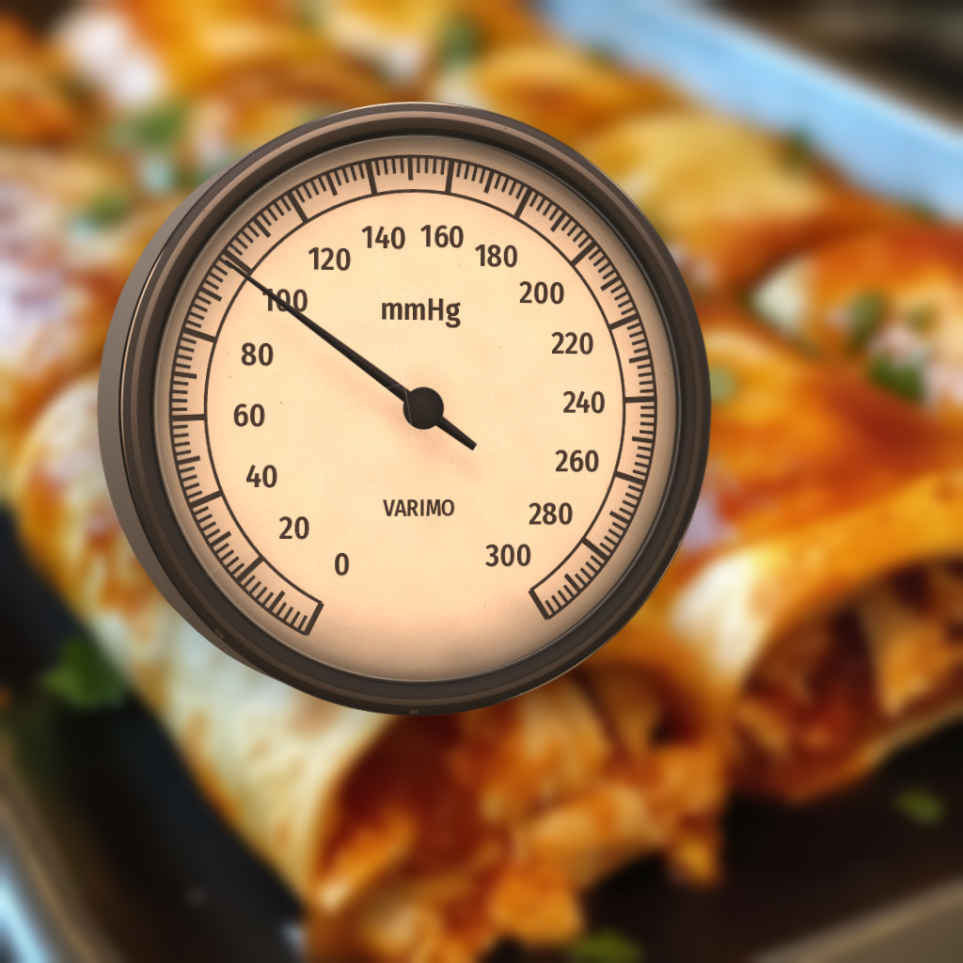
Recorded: 98 mmHg
